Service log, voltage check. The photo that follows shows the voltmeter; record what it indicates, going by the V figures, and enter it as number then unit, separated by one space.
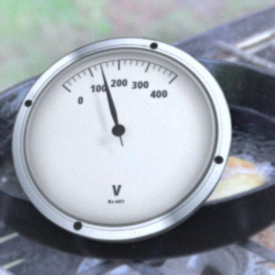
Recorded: 140 V
